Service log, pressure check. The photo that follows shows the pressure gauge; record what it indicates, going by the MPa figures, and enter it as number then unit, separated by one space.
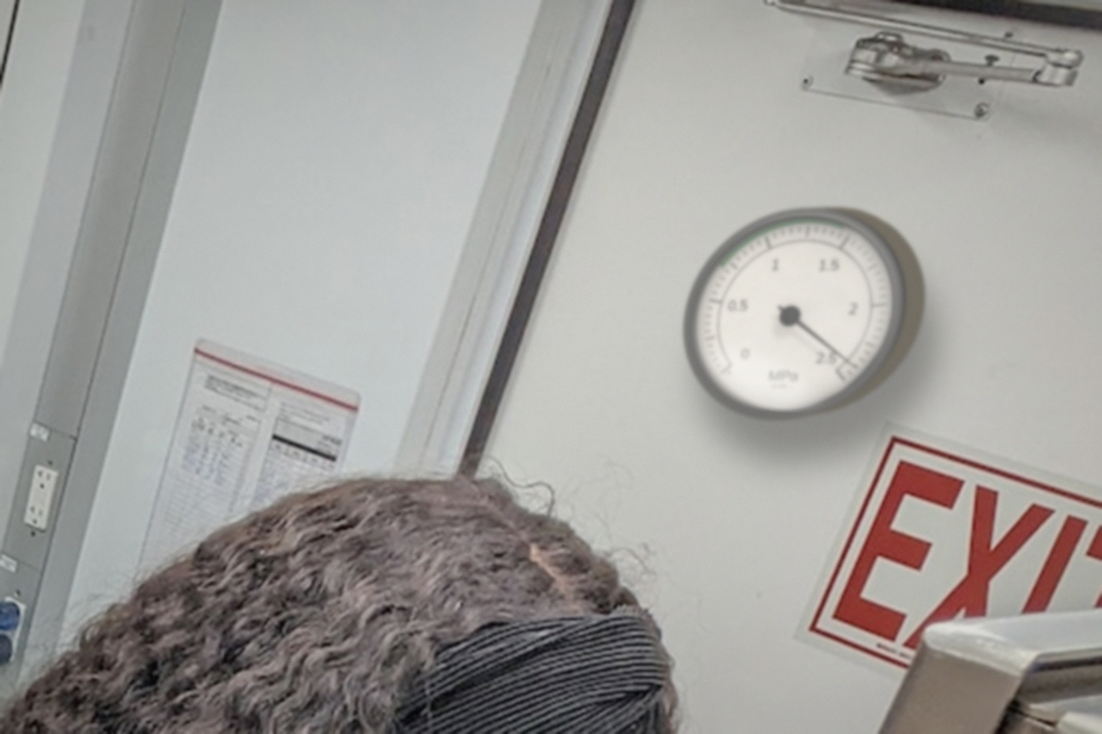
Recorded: 2.4 MPa
